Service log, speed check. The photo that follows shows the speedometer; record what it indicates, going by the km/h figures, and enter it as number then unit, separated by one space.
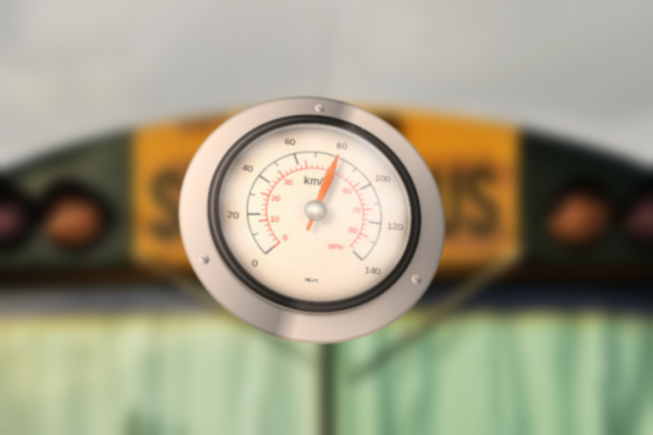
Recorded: 80 km/h
